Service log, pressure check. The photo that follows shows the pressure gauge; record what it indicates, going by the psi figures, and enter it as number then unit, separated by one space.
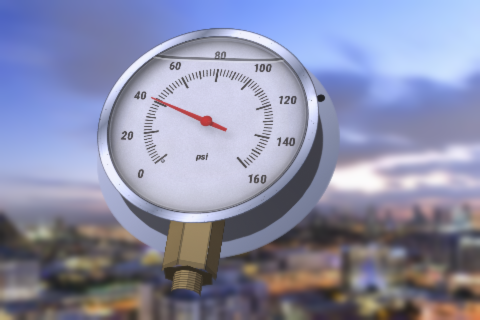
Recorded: 40 psi
